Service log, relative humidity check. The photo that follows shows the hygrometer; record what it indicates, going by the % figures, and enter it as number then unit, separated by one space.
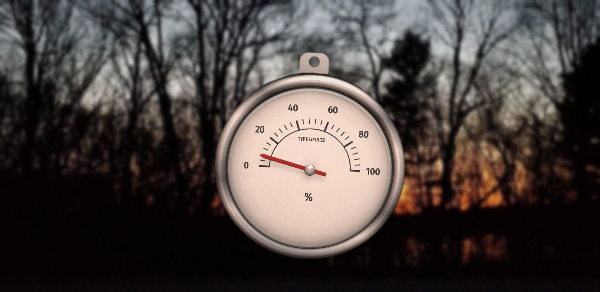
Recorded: 8 %
